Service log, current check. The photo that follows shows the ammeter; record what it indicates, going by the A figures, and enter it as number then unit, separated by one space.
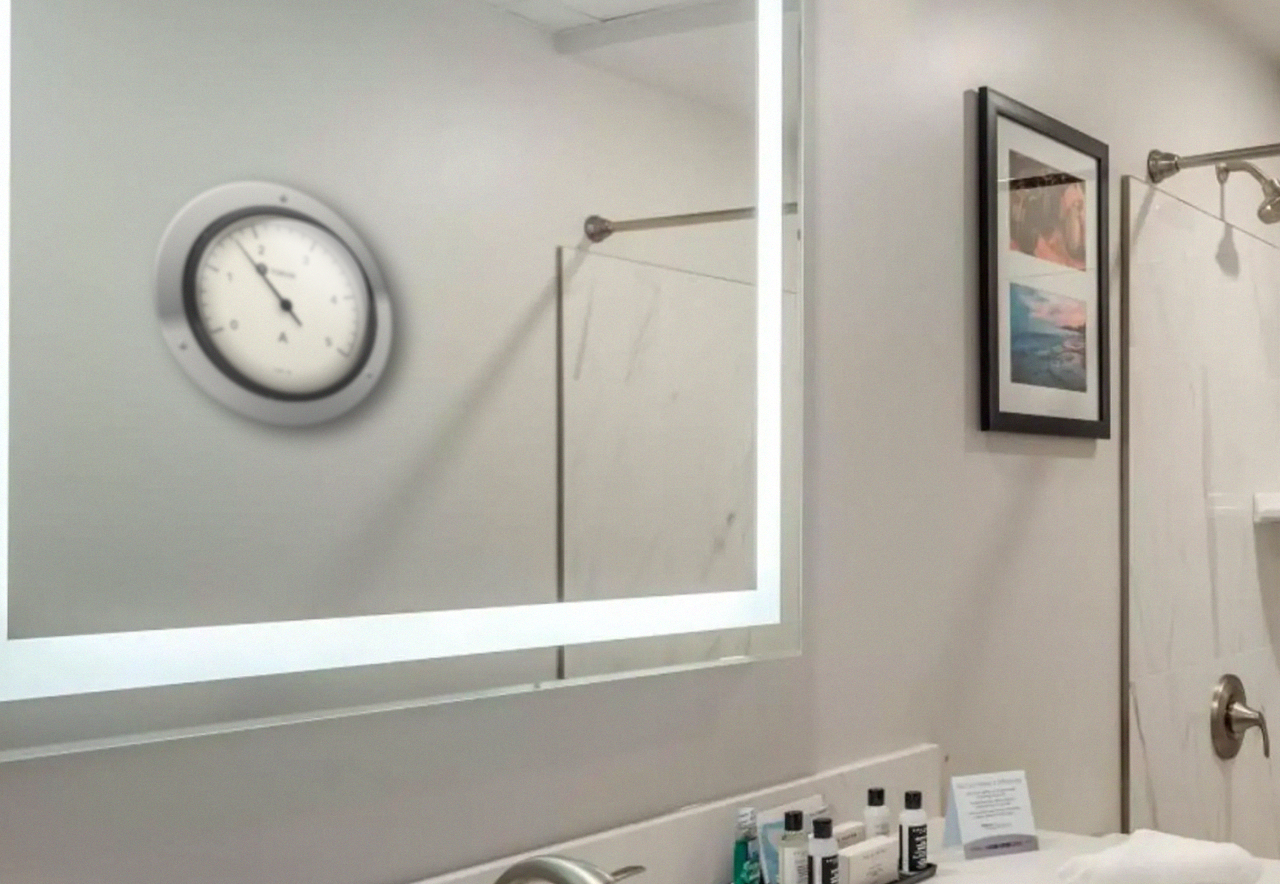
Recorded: 1.6 A
